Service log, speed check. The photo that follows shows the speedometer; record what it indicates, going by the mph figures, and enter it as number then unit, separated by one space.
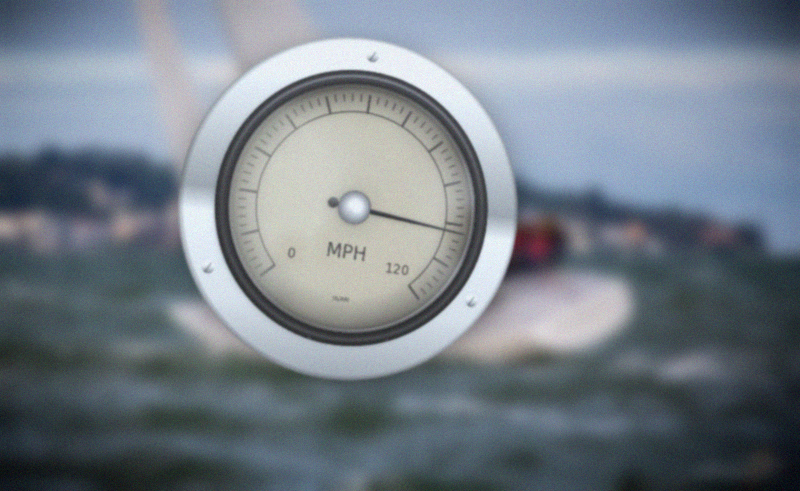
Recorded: 102 mph
